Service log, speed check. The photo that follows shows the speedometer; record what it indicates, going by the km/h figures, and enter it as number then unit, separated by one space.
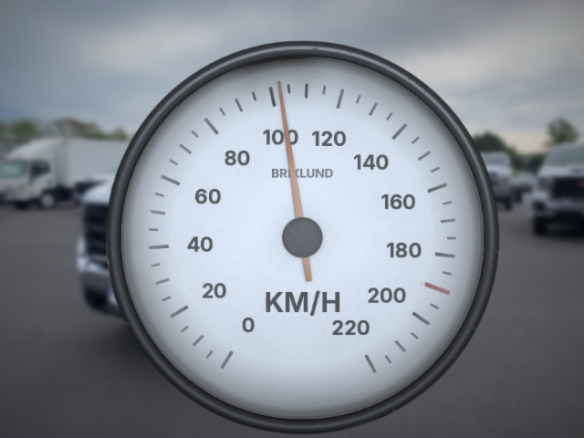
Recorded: 102.5 km/h
